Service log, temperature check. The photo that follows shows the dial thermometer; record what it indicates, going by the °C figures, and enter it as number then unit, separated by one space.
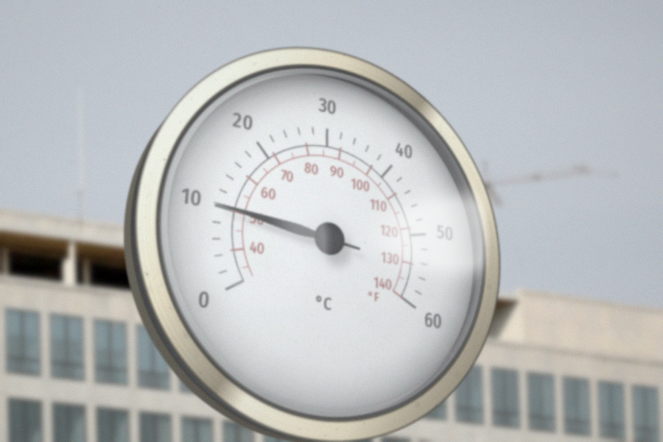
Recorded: 10 °C
